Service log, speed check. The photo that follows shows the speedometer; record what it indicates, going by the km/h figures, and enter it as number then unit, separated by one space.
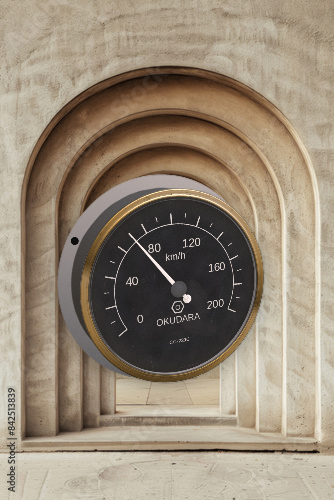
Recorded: 70 km/h
